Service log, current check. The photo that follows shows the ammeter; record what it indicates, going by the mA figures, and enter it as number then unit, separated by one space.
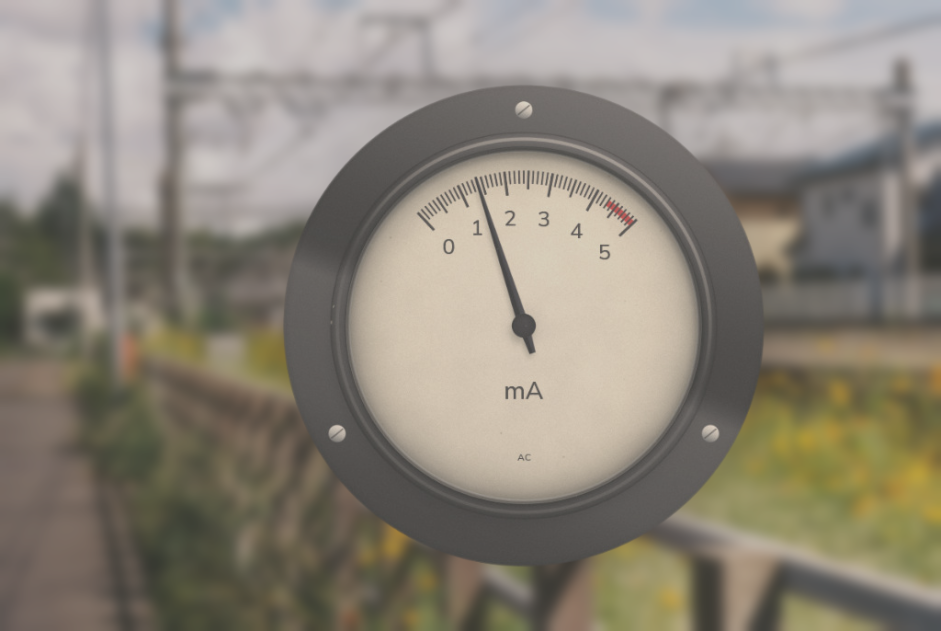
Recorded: 1.4 mA
